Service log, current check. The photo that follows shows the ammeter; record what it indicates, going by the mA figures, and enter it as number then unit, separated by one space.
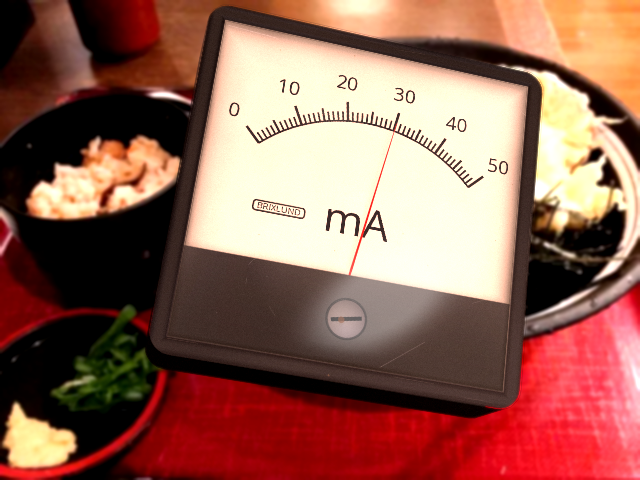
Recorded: 30 mA
